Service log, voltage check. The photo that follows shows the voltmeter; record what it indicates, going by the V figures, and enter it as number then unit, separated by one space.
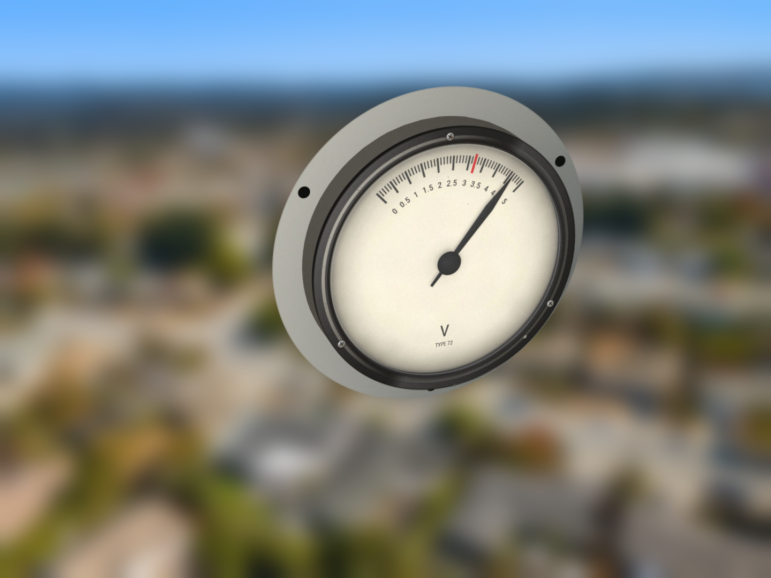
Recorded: 4.5 V
